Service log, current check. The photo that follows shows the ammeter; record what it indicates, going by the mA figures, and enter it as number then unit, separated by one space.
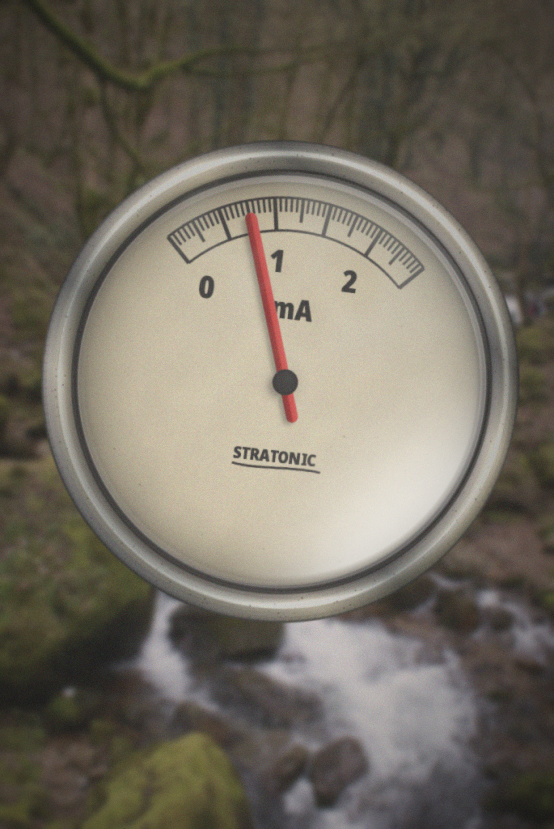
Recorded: 0.75 mA
